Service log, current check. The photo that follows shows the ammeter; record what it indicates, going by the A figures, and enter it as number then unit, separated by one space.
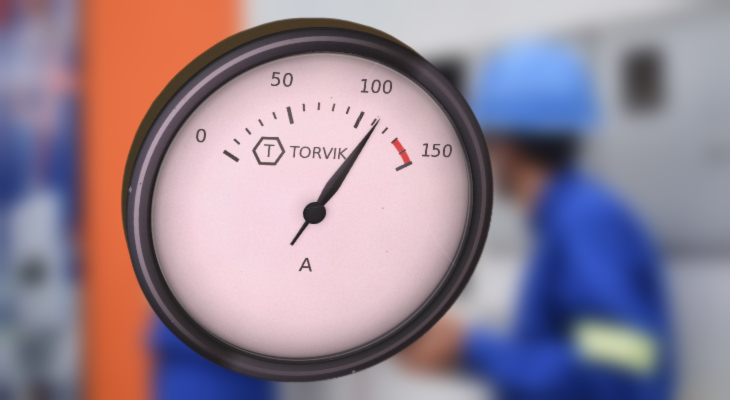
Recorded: 110 A
